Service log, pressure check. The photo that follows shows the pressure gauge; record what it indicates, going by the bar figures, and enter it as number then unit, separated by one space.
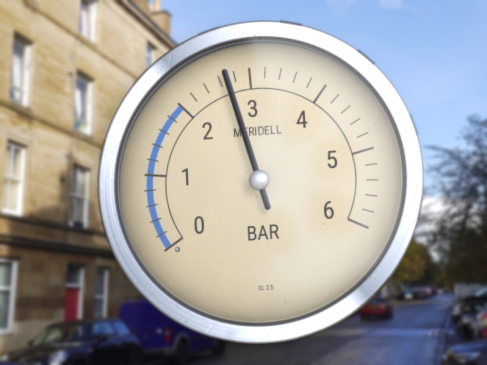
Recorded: 2.7 bar
